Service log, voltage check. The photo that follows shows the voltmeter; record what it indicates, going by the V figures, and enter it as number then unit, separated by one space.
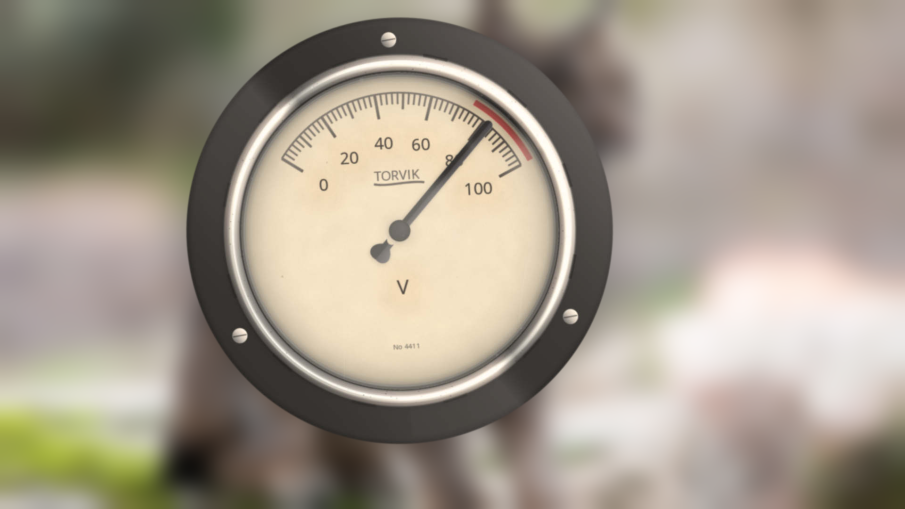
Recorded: 82 V
